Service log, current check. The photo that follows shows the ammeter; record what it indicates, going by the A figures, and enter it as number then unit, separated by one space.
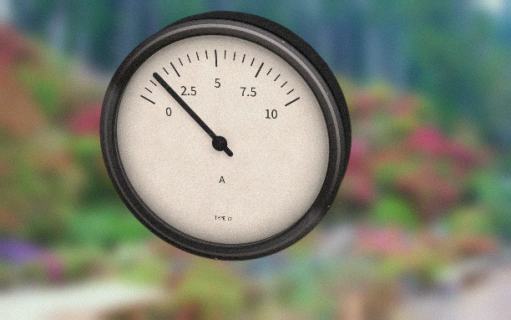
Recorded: 1.5 A
